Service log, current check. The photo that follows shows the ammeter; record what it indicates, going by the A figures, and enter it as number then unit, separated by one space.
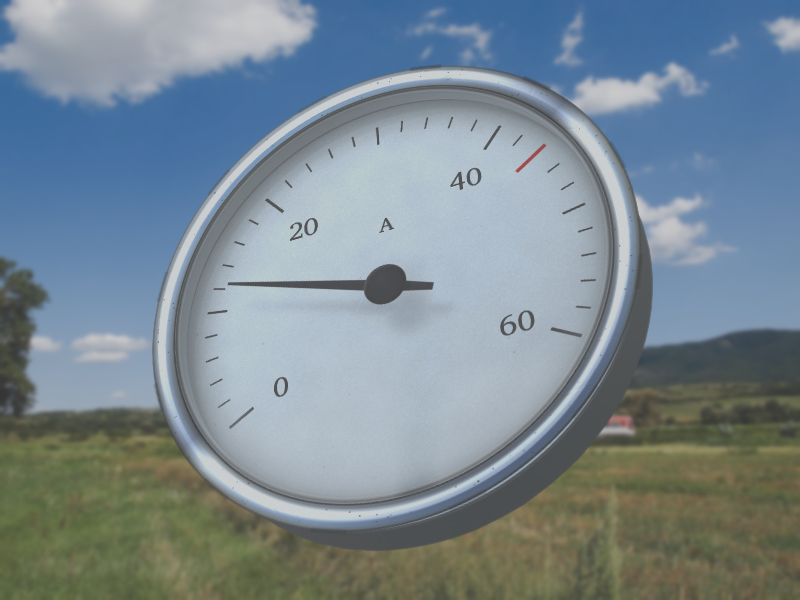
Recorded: 12 A
